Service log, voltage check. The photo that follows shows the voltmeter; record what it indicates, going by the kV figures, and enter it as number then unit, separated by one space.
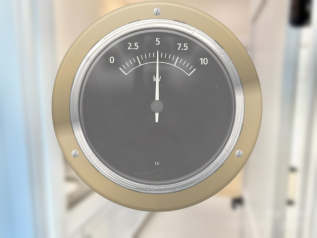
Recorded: 5 kV
